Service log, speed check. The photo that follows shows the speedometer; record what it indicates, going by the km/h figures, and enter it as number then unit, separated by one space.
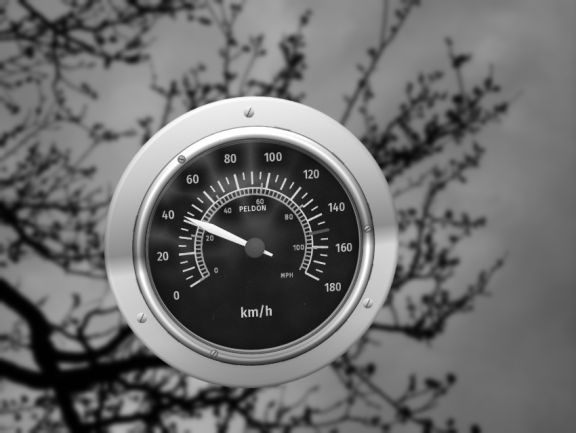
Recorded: 42.5 km/h
